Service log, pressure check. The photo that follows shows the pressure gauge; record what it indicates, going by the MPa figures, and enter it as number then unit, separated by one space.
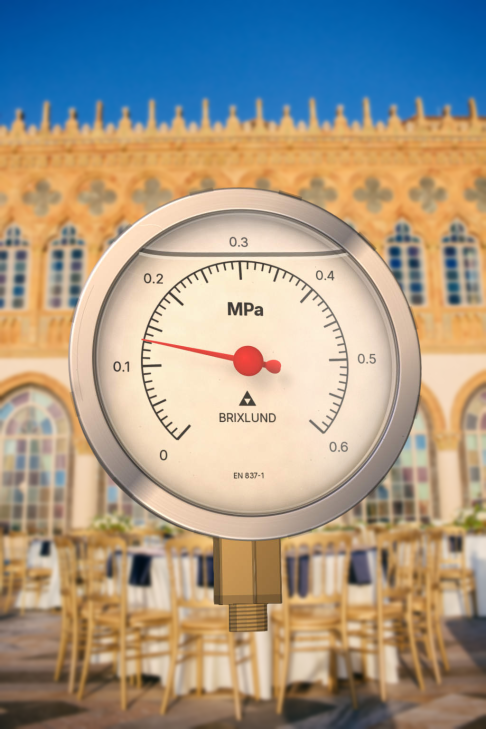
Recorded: 0.13 MPa
